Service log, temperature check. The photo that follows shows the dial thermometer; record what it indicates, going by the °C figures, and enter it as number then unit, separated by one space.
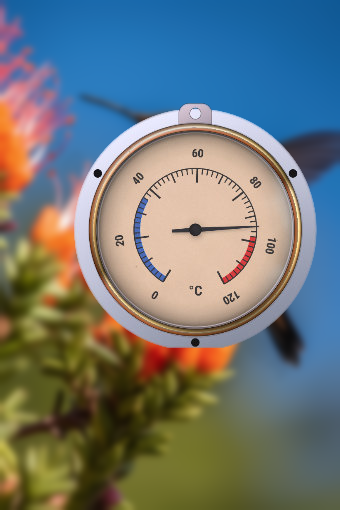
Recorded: 94 °C
